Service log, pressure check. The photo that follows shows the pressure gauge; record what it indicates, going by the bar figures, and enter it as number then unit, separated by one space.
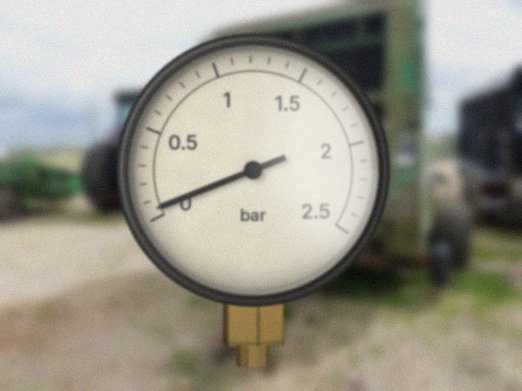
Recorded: 0.05 bar
